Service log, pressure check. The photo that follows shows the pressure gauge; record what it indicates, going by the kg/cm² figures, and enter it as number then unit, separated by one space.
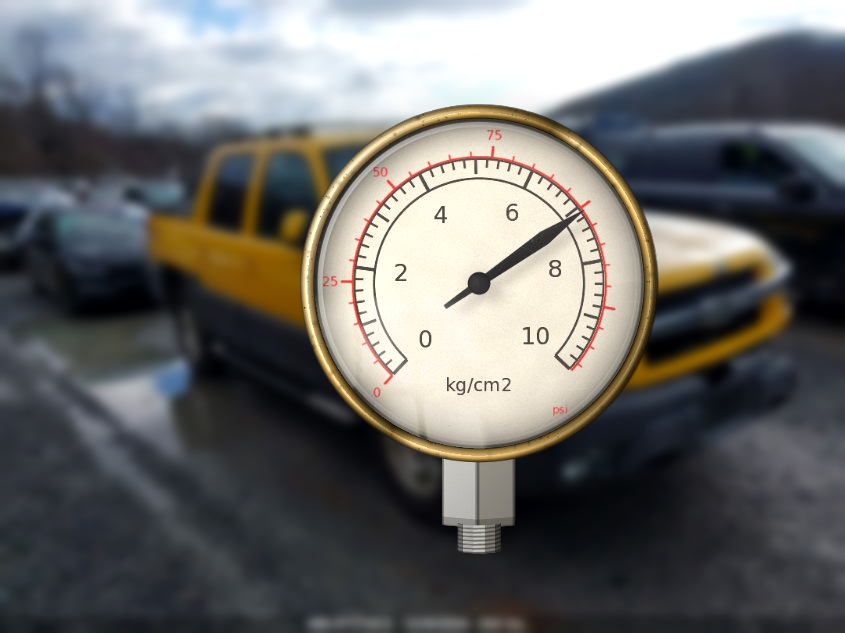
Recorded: 7.1 kg/cm²
